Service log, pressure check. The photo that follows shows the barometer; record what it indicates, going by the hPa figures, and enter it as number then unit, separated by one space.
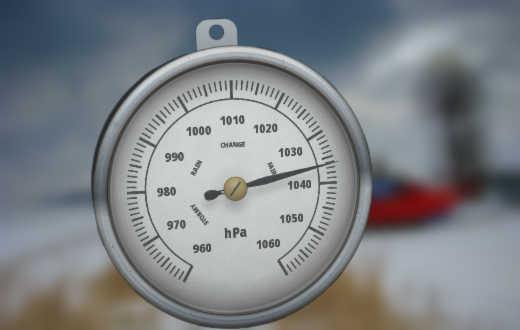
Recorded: 1036 hPa
